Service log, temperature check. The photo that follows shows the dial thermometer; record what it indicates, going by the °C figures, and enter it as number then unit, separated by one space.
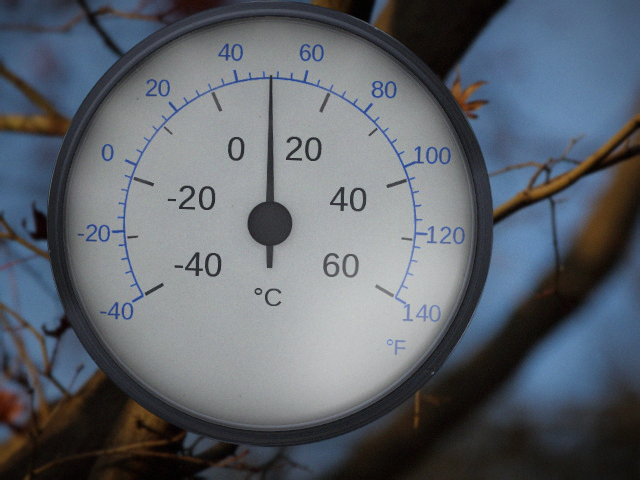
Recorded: 10 °C
